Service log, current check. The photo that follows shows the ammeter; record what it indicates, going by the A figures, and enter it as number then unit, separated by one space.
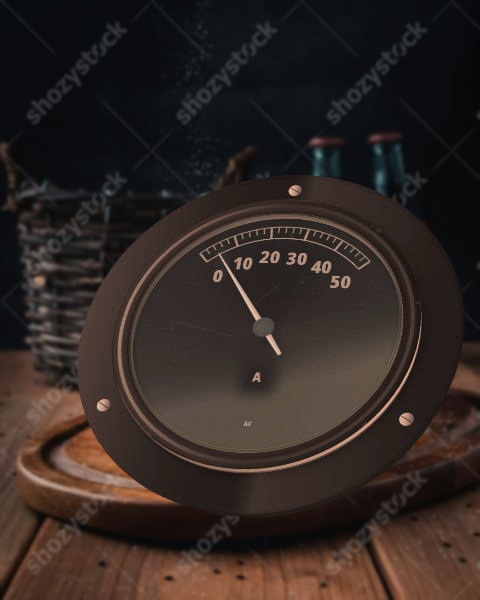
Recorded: 4 A
